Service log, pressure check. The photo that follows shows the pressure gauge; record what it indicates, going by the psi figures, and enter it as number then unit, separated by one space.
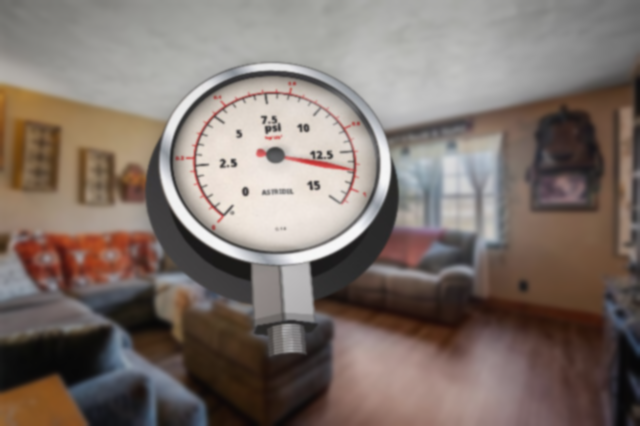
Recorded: 13.5 psi
